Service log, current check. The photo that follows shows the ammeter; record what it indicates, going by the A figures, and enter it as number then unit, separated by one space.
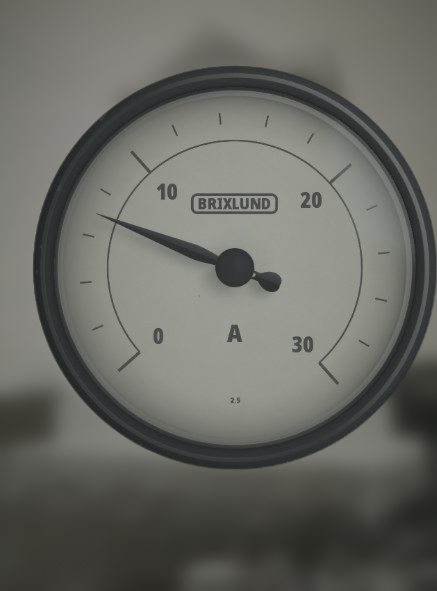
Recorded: 7 A
